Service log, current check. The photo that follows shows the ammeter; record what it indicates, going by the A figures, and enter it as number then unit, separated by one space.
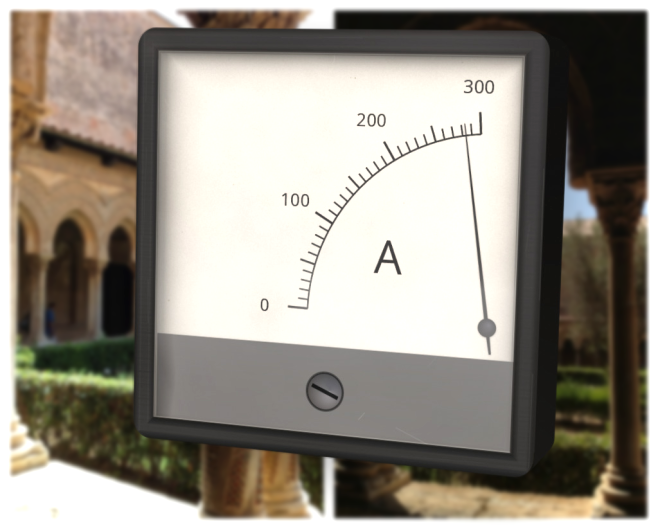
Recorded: 285 A
